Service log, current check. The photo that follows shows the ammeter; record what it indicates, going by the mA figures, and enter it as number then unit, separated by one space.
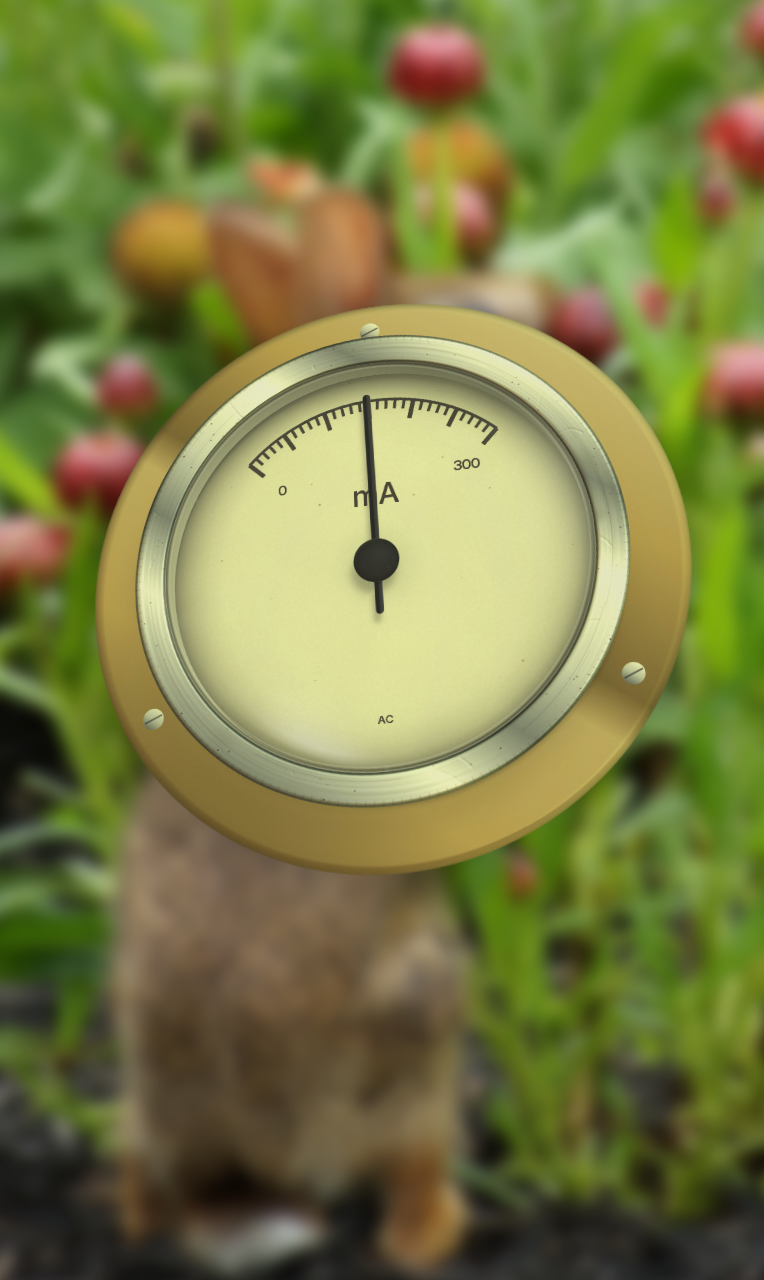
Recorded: 150 mA
